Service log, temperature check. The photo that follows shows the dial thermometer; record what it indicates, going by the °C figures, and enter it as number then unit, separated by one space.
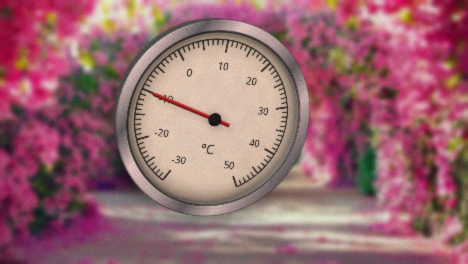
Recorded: -10 °C
